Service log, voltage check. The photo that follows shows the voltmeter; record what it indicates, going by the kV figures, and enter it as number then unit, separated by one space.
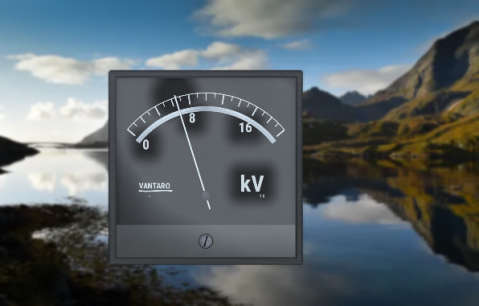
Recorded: 6.5 kV
